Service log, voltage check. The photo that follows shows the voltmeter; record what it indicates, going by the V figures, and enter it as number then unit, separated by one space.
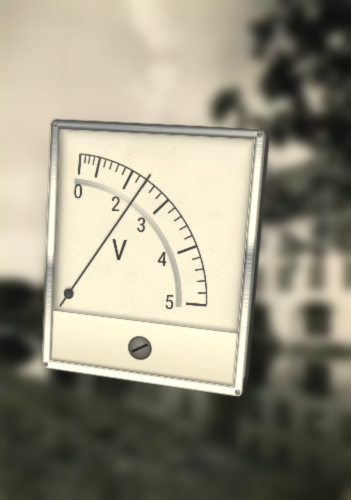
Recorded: 2.4 V
